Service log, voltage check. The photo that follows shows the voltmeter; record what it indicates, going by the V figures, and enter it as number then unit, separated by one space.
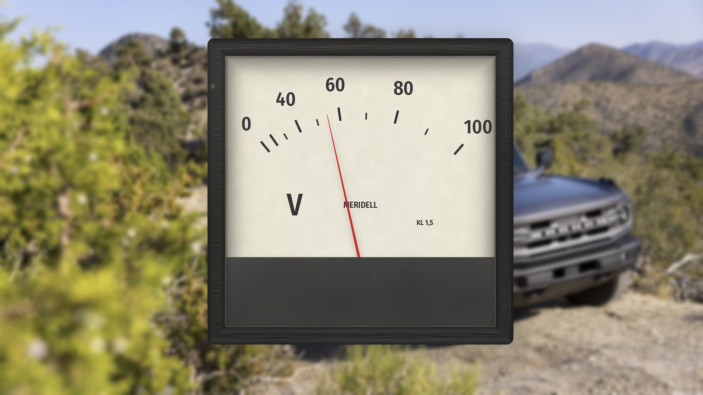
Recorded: 55 V
